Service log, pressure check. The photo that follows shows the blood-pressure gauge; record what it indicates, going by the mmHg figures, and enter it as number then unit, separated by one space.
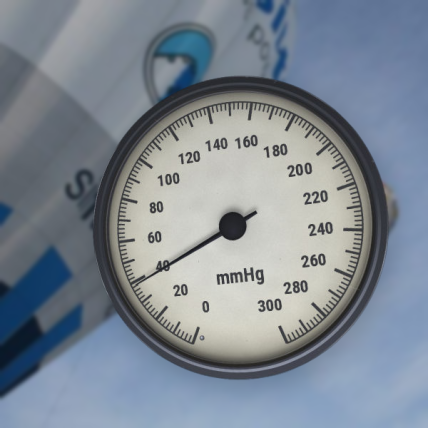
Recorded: 38 mmHg
